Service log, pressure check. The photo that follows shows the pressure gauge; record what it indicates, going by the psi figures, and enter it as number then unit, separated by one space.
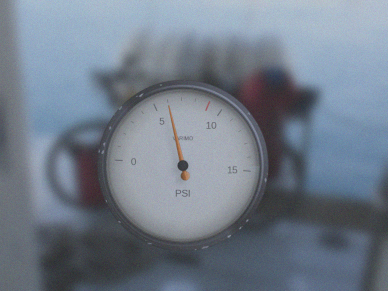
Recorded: 6 psi
